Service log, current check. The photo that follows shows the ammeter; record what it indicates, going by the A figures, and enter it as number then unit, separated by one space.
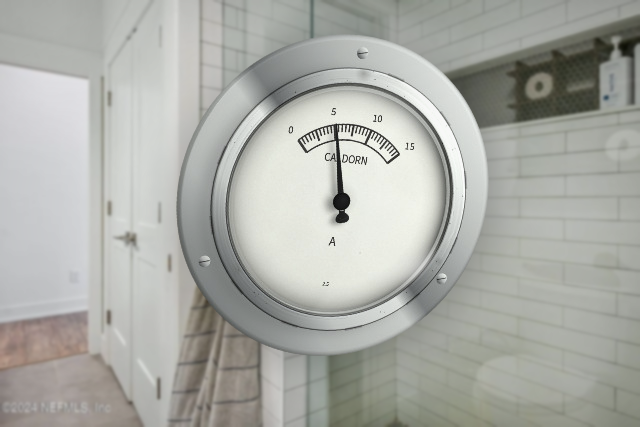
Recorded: 5 A
